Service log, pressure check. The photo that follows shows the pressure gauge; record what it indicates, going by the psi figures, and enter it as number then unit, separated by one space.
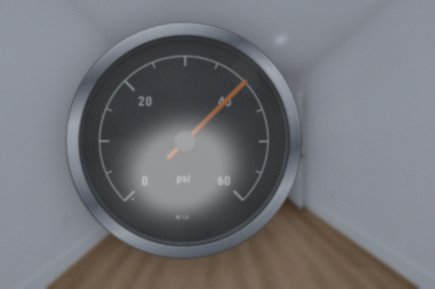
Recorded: 40 psi
